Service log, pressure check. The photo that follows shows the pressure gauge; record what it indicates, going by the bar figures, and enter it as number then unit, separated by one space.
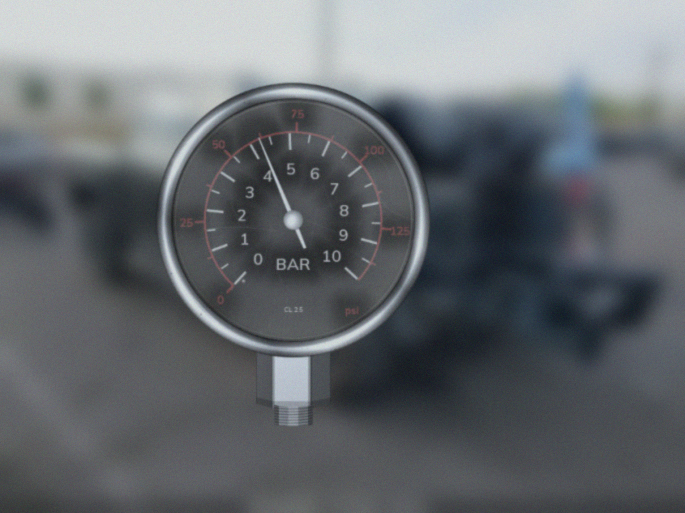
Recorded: 4.25 bar
